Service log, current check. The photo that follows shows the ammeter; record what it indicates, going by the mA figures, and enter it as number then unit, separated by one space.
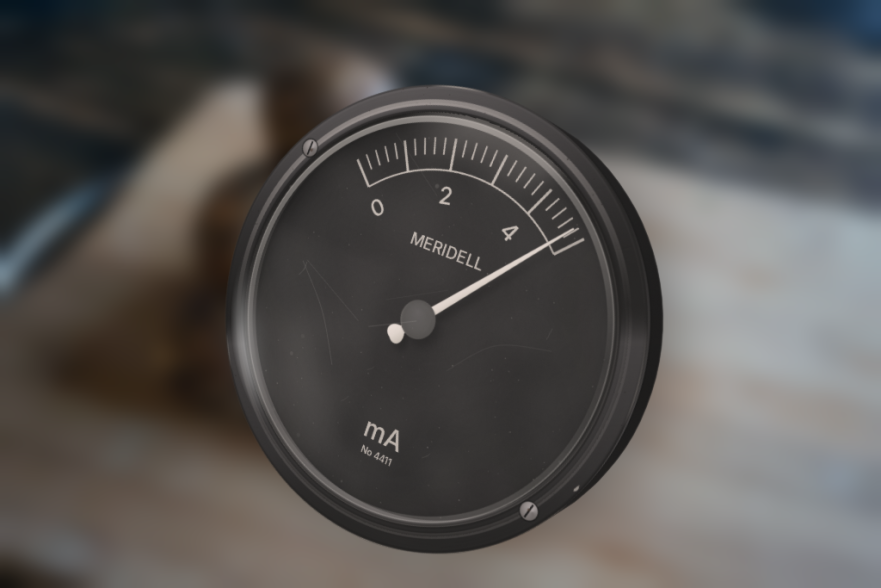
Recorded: 4.8 mA
